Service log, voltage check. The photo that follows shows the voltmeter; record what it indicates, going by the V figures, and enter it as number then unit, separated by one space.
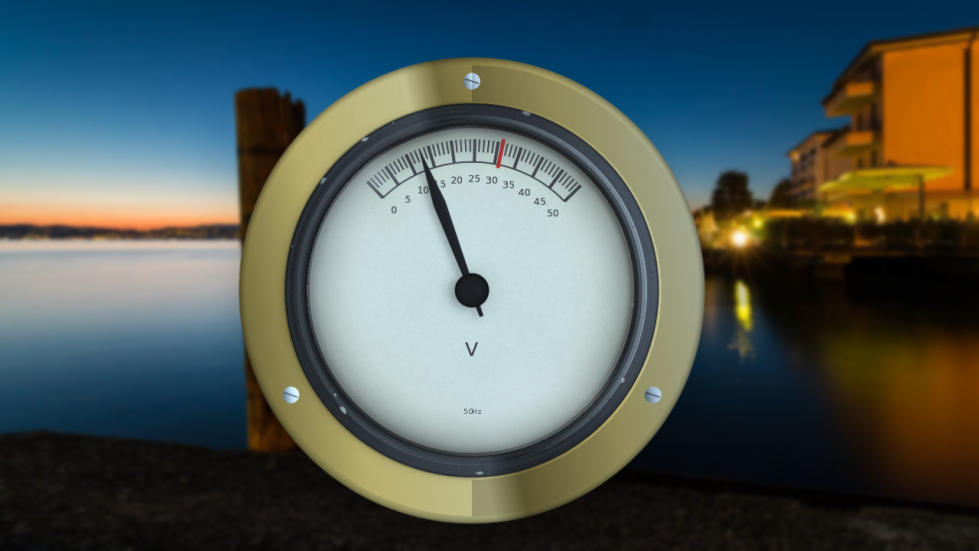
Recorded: 13 V
